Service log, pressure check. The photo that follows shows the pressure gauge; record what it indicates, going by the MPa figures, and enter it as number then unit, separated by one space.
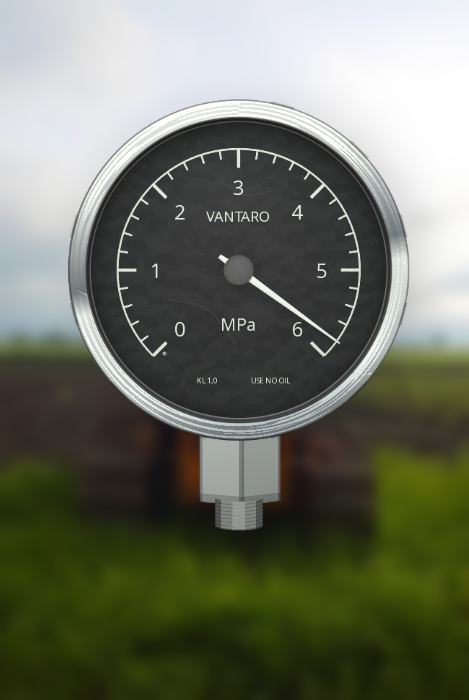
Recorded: 5.8 MPa
